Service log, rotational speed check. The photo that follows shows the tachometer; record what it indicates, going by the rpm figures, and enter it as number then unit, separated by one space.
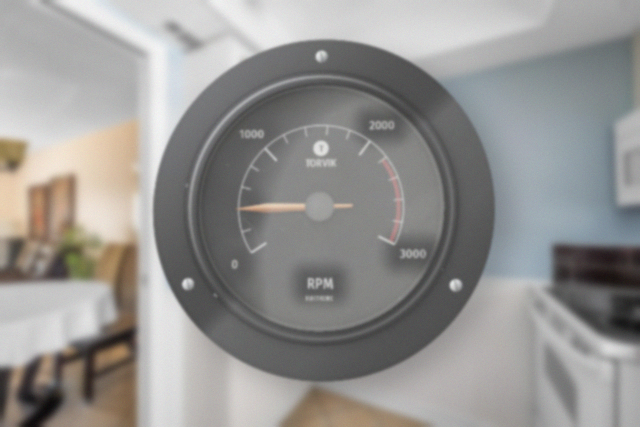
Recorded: 400 rpm
